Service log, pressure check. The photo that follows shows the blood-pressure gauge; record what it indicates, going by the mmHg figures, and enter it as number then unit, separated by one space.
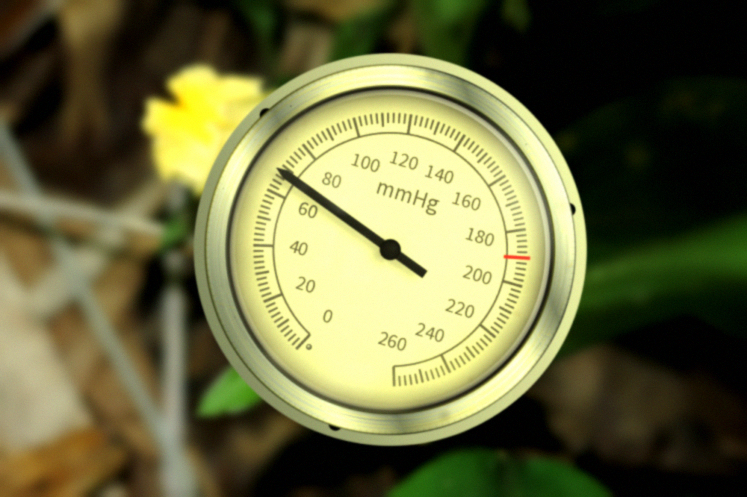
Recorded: 68 mmHg
